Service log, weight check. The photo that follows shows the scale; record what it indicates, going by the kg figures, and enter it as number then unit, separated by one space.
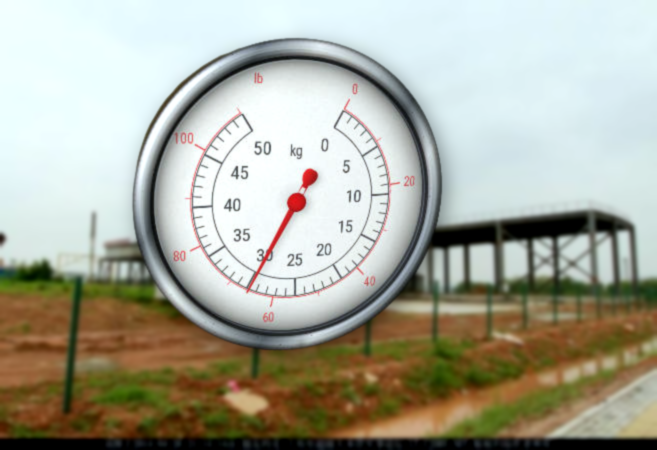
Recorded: 30 kg
